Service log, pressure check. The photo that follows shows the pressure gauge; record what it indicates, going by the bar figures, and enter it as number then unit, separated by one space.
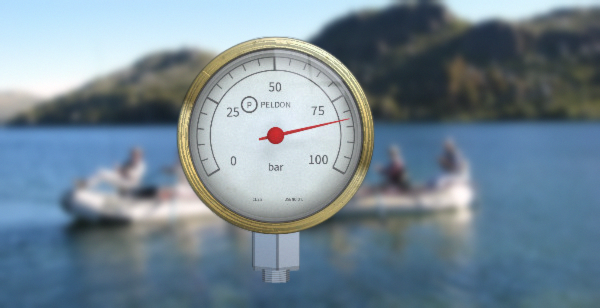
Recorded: 82.5 bar
